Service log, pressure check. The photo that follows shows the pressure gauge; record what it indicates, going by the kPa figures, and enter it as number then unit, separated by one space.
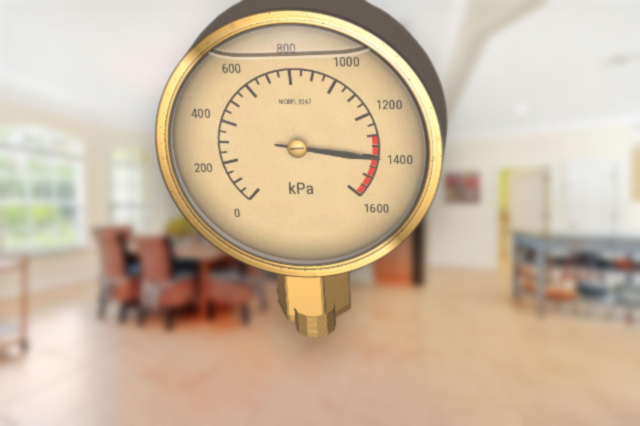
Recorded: 1400 kPa
